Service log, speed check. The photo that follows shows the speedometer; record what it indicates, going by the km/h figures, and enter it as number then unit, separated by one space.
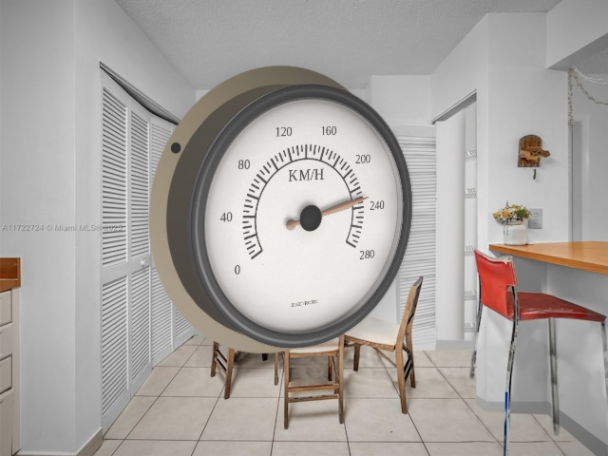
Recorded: 230 km/h
